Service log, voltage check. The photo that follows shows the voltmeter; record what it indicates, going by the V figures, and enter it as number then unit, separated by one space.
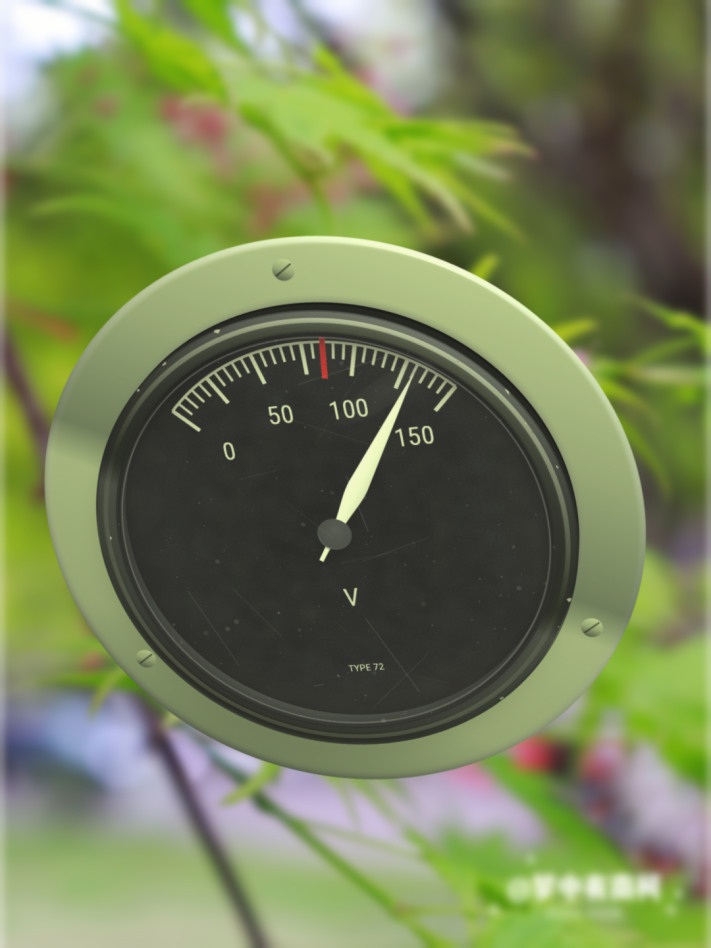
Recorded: 130 V
